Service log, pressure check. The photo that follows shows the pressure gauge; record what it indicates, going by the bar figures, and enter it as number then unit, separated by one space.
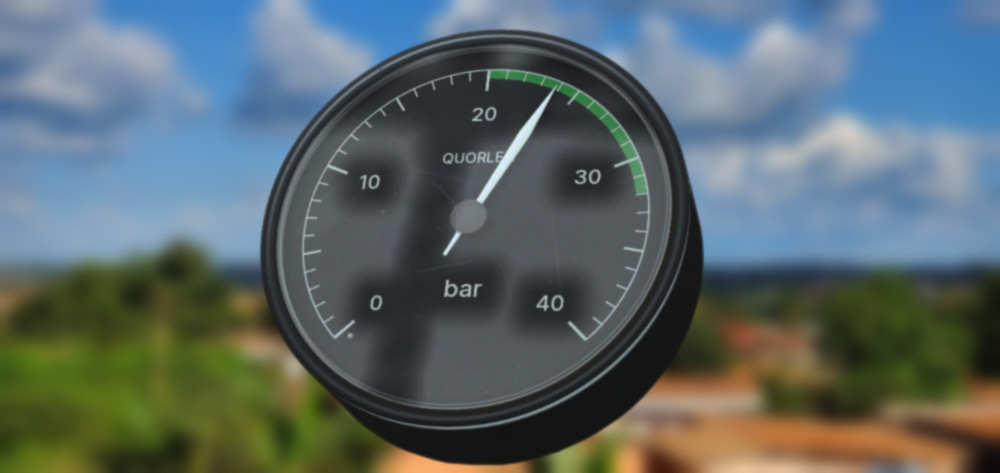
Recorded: 24 bar
